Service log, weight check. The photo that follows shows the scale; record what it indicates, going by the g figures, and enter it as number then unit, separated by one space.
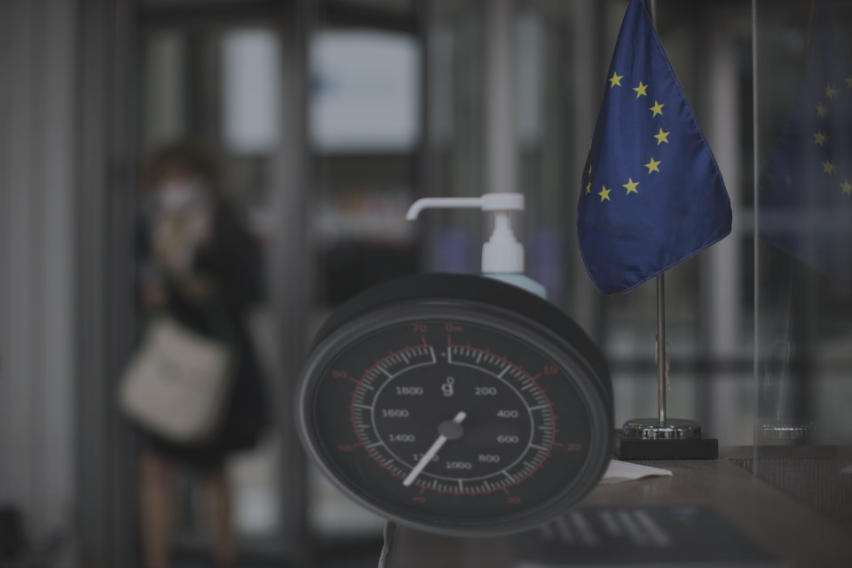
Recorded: 1200 g
